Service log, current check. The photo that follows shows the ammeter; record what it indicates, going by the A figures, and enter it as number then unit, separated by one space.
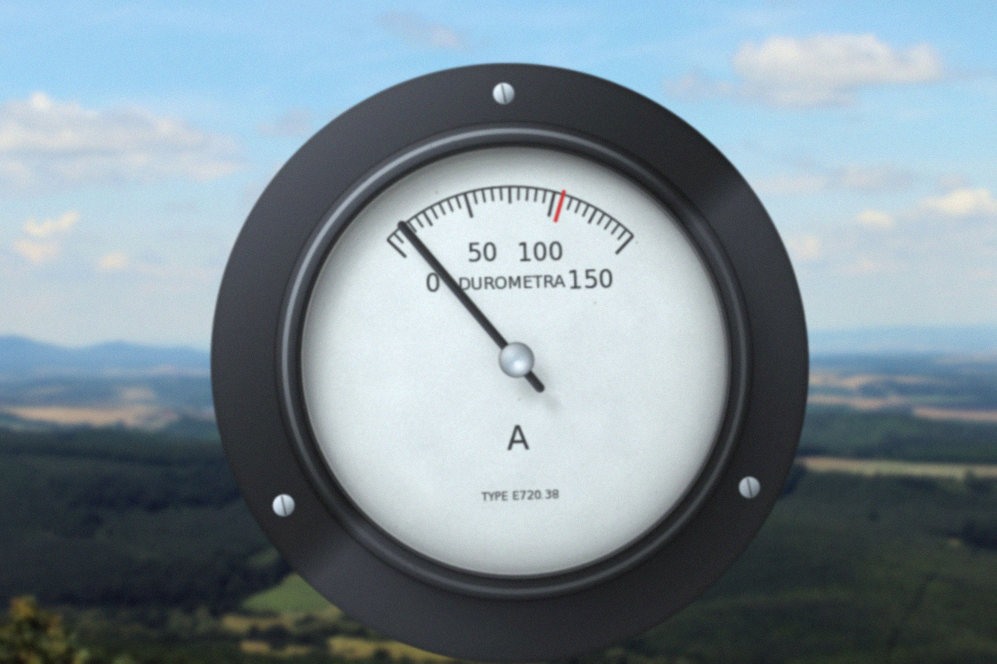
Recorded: 10 A
